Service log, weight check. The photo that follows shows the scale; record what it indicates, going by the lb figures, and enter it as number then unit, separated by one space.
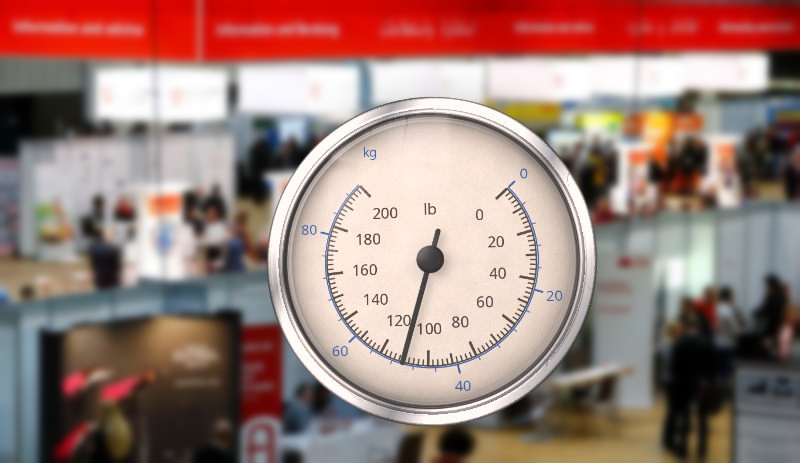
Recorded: 110 lb
